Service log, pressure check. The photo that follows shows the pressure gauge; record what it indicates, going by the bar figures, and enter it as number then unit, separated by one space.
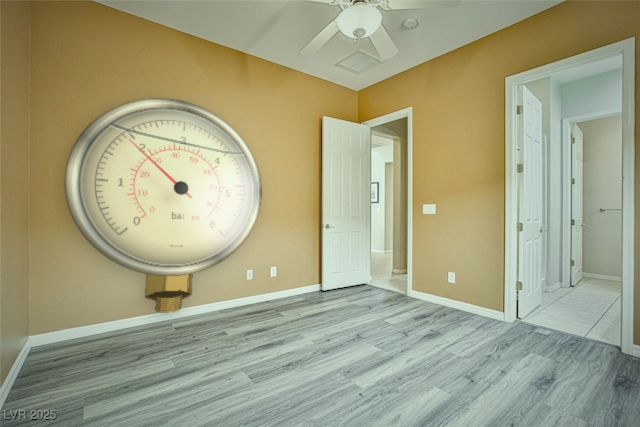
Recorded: 1.9 bar
